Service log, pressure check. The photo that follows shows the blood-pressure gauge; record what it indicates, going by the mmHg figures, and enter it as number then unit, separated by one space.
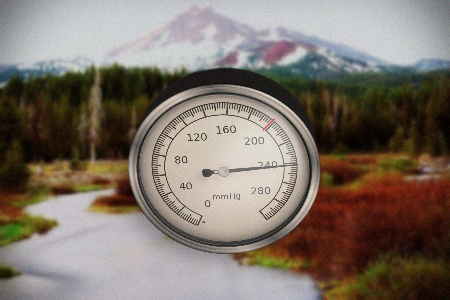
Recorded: 240 mmHg
